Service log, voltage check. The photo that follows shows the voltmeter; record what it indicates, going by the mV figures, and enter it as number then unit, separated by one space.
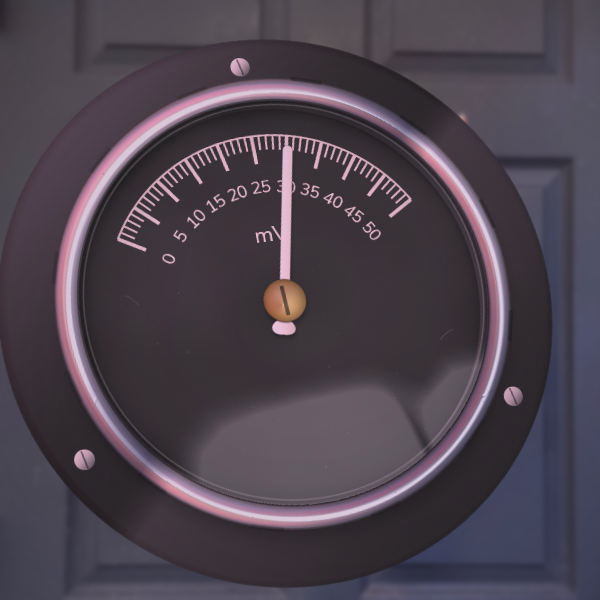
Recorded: 30 mV
